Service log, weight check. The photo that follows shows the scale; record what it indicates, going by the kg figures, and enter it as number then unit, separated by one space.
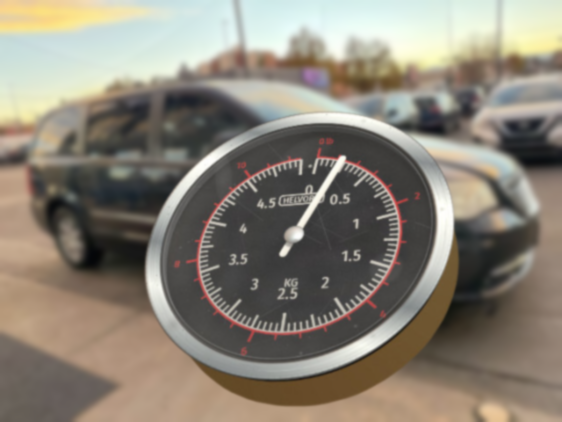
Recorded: 0.25 kg
